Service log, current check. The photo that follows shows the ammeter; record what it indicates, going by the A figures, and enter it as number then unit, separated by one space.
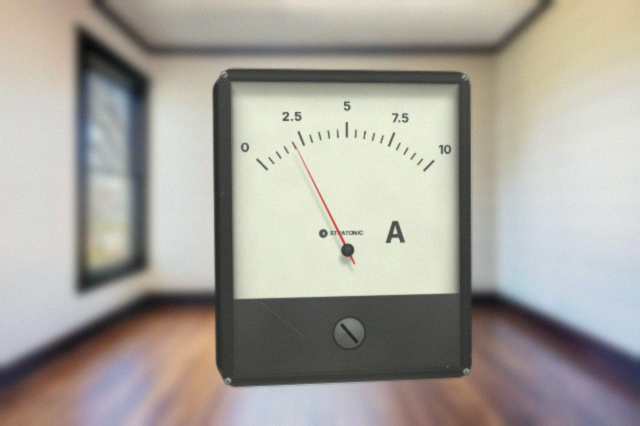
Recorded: 2 A
